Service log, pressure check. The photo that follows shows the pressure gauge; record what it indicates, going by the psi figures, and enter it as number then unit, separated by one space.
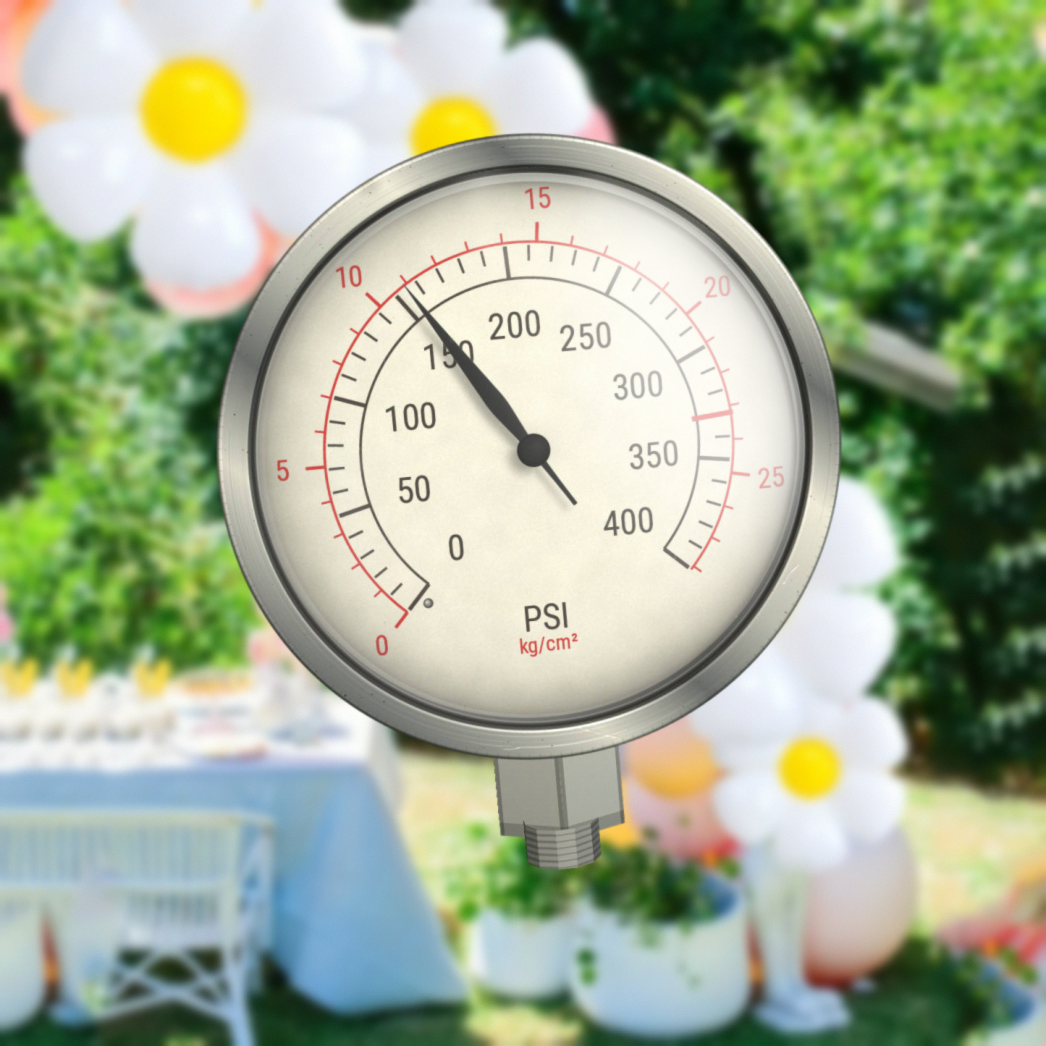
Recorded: 155 psi
